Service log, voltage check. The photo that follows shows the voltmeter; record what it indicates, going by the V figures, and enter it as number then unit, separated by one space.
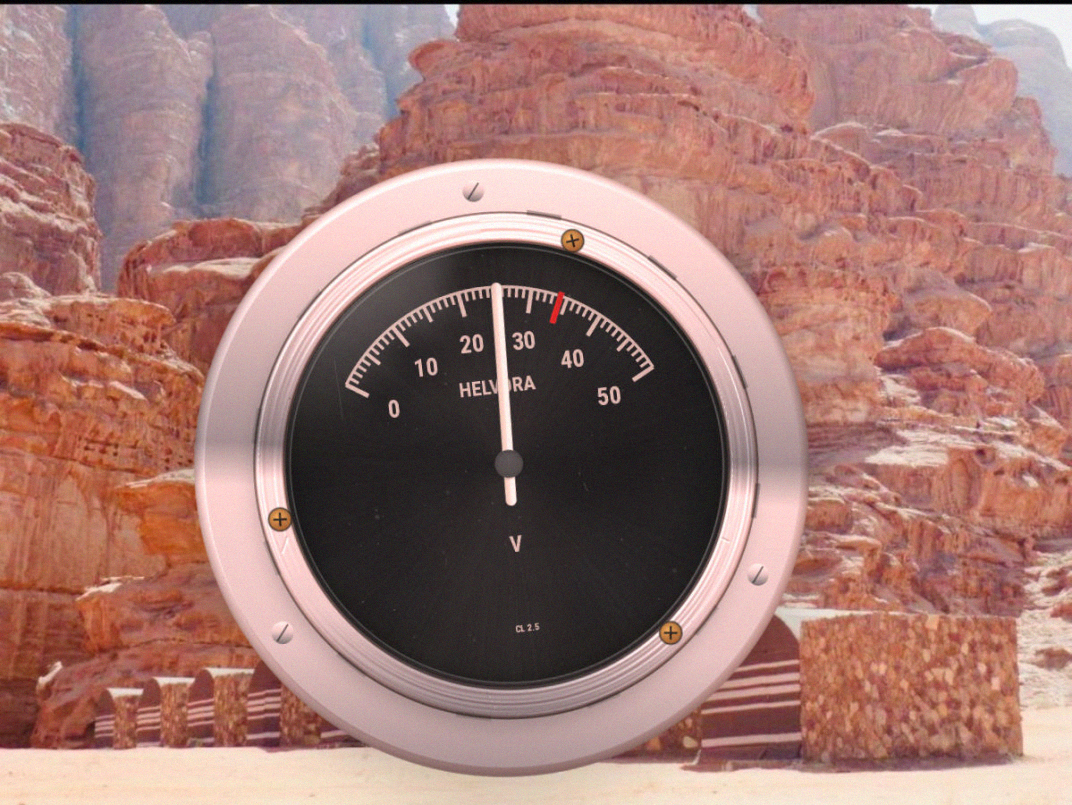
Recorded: 25 V
